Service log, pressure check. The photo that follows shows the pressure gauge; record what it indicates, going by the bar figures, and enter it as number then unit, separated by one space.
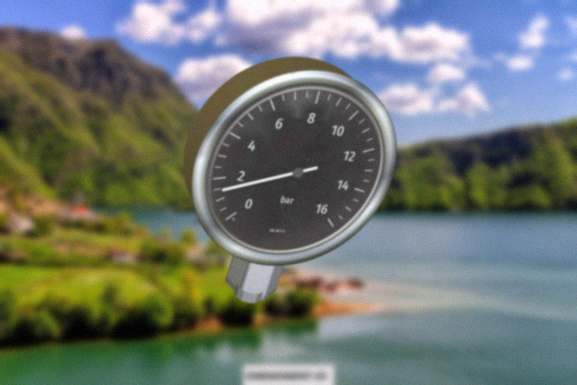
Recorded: 1.5 bar
